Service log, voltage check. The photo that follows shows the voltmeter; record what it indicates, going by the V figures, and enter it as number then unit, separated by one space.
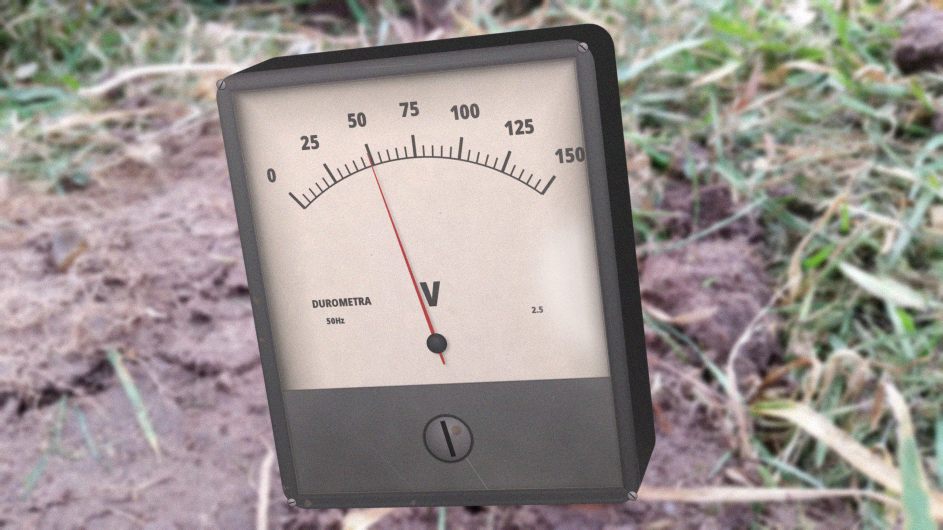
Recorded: 50 V
